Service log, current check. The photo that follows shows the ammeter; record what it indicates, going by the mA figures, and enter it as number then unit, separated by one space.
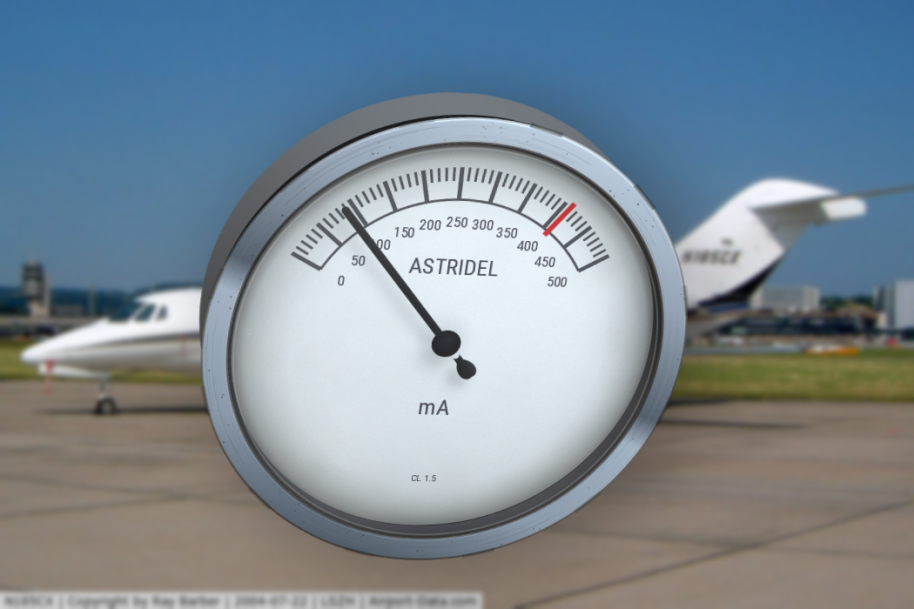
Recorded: 90 mA
